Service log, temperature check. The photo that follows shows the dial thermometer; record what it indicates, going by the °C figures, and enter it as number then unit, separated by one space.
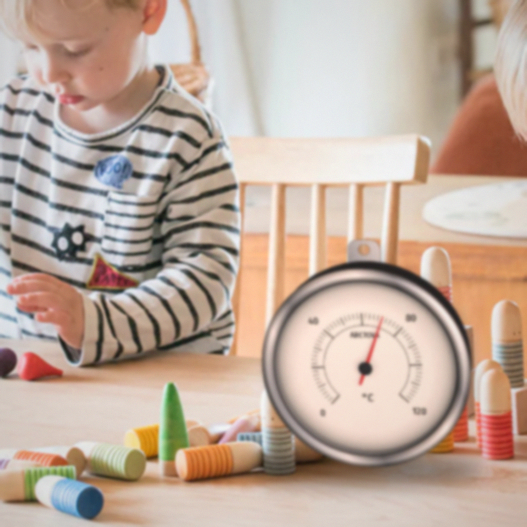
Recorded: 70 °C
